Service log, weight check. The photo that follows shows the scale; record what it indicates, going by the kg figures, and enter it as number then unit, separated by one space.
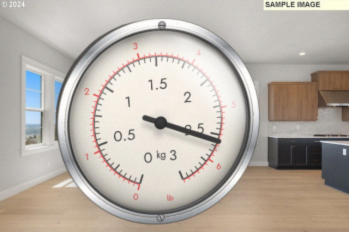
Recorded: 2.55 kg
